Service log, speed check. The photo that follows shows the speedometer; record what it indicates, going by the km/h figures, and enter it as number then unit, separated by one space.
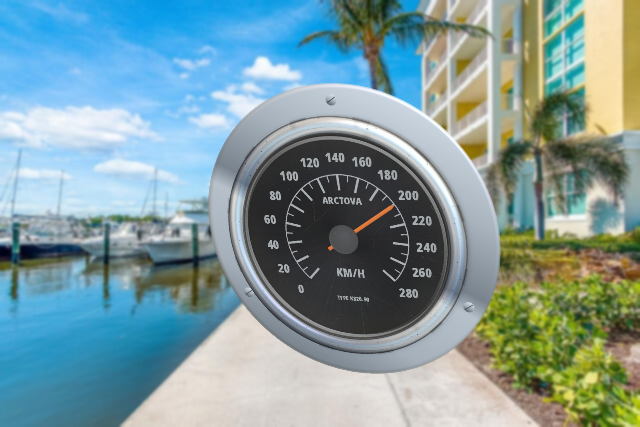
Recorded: 200 km/h
